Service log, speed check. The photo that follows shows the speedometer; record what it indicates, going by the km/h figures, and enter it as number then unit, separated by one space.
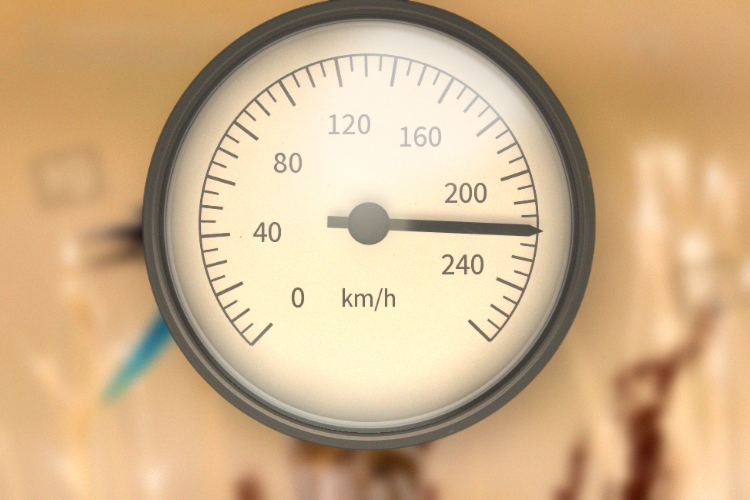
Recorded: 220 km/h
